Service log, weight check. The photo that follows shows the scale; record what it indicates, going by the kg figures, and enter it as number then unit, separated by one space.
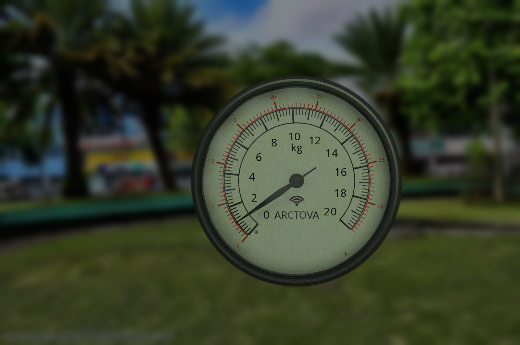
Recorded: 1 kg
